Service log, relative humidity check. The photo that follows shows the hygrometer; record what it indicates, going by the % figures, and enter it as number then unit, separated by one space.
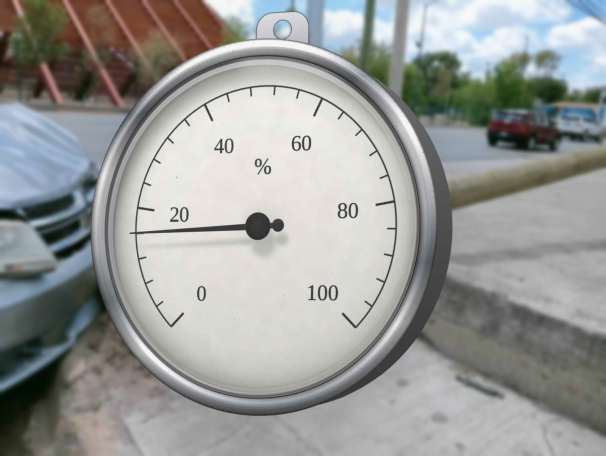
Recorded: 16 %
